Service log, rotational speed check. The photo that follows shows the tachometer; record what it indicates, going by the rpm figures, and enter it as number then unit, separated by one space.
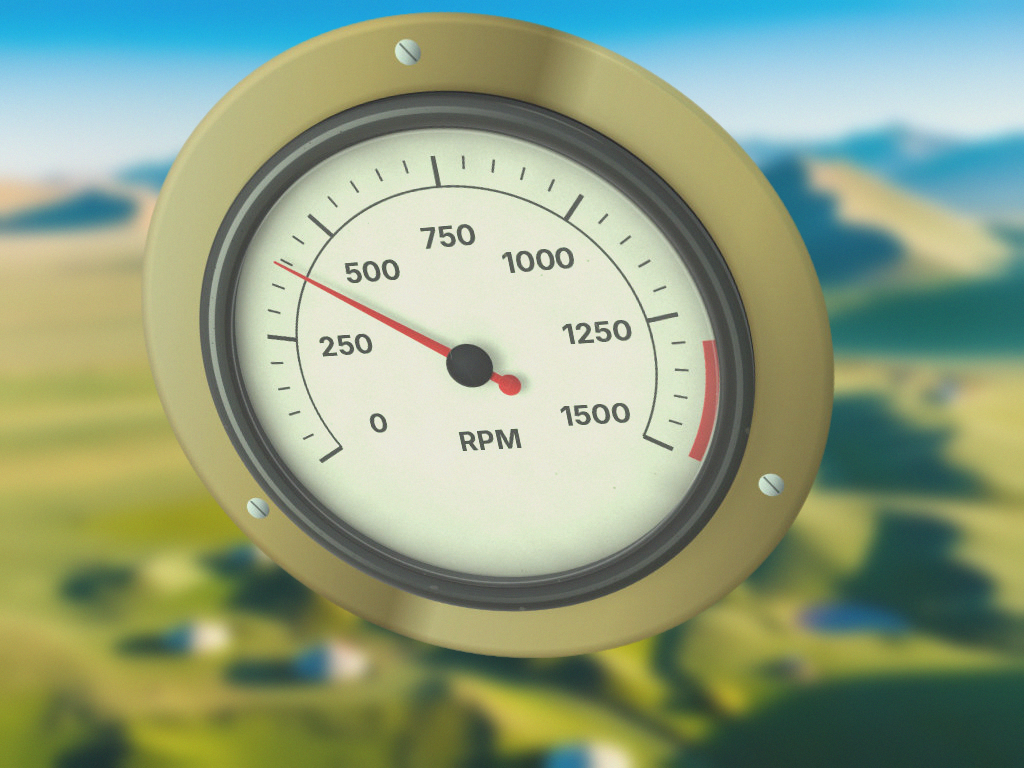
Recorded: 400 rpm
